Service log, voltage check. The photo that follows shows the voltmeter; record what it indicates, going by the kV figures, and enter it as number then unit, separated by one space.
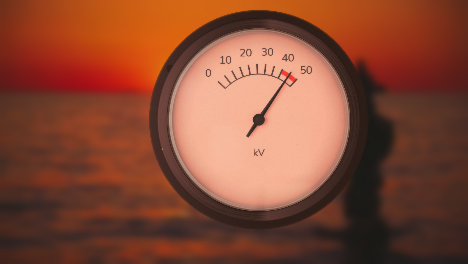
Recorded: 45 kV
